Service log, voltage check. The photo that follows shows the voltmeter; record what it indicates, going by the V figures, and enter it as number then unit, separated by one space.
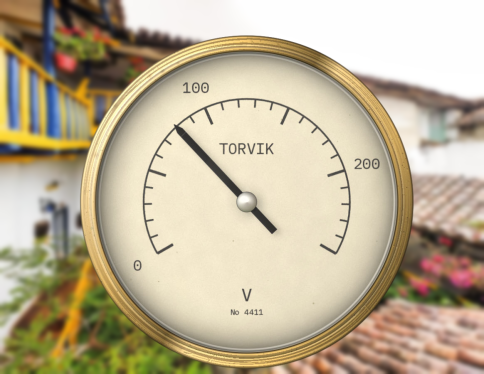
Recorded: 80 V
